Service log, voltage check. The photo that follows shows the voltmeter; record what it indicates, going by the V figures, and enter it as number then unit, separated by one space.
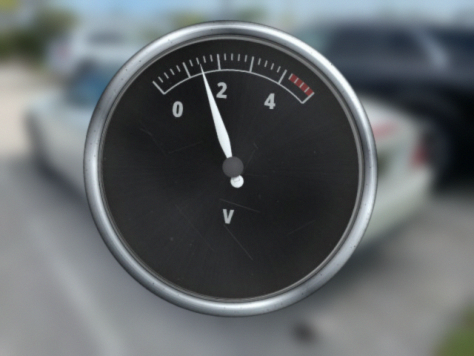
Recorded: 1.4 V
